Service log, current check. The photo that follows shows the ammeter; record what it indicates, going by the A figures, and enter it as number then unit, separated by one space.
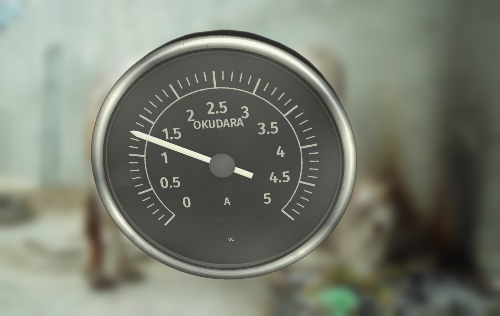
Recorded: 1.3 A
